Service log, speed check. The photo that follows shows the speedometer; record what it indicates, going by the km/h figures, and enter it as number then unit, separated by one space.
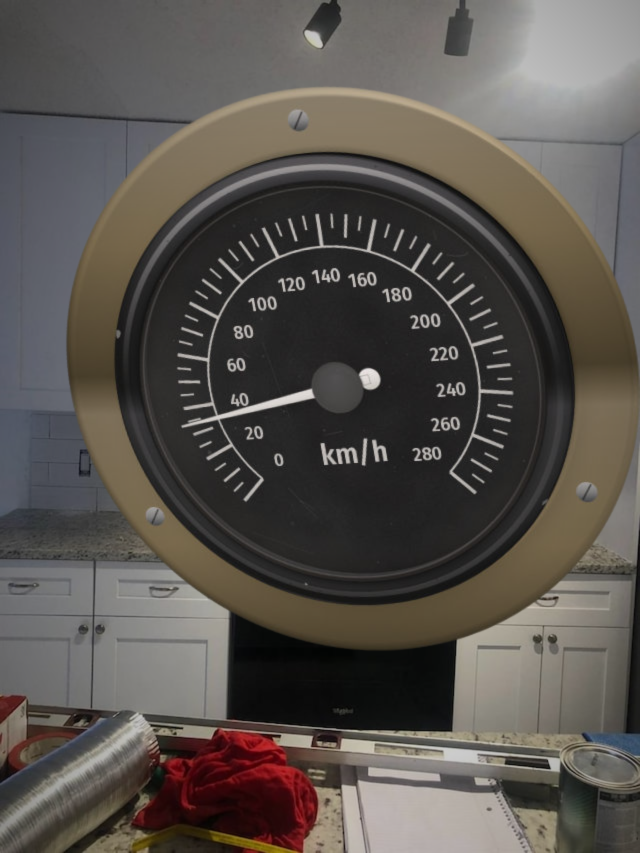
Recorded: 35 km/h
